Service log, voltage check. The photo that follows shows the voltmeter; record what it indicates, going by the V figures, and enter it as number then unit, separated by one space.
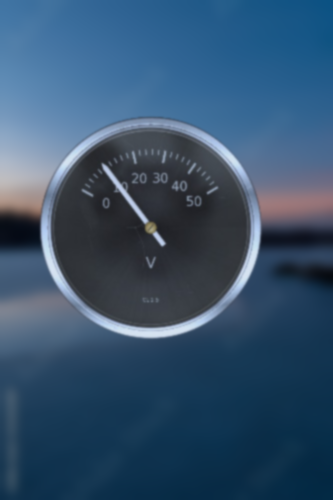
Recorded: 10 V
